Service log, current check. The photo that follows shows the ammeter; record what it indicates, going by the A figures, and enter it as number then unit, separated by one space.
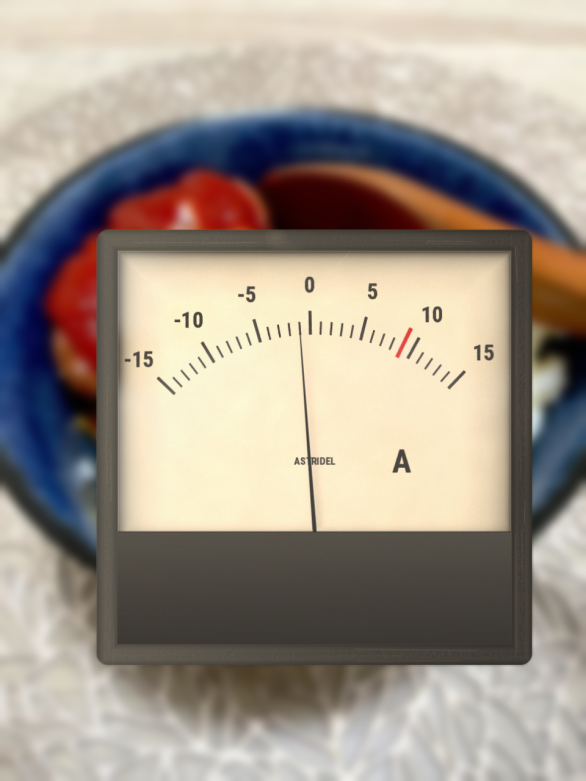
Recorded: -1 A
